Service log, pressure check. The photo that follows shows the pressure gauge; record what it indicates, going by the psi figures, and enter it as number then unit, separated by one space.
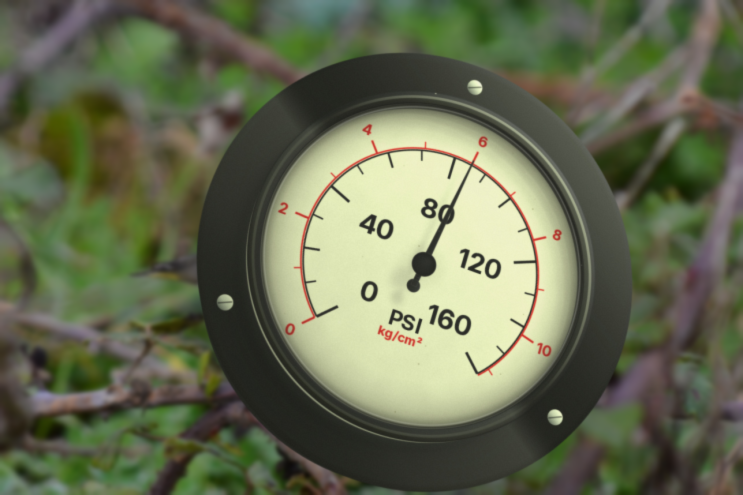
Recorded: 85 psi
